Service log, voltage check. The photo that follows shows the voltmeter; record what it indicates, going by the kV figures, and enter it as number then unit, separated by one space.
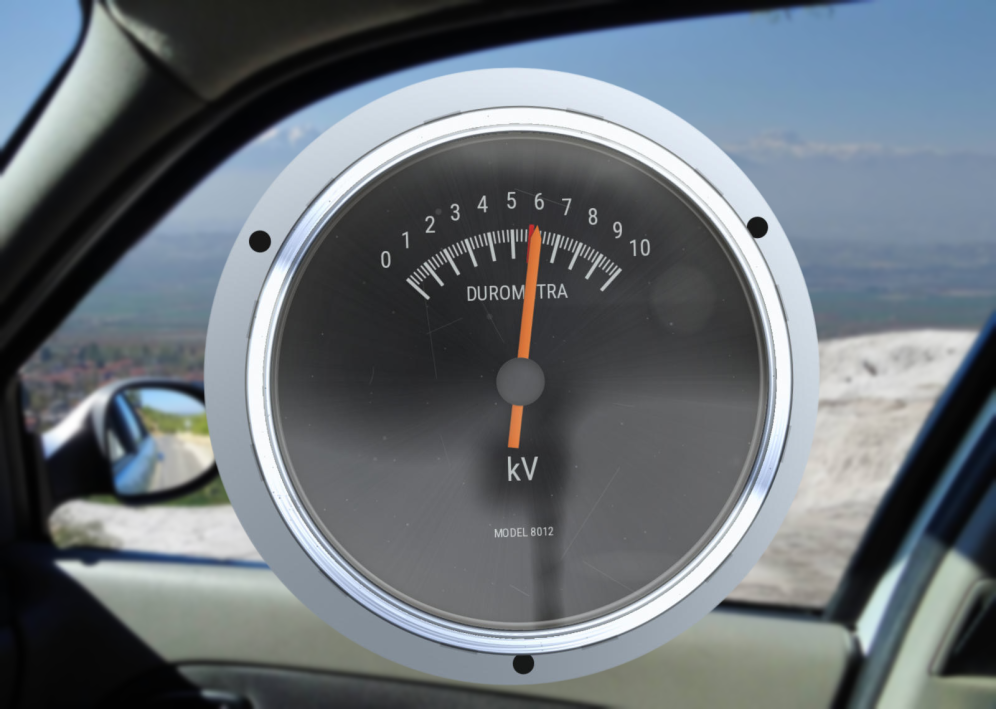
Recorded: 6 kV
